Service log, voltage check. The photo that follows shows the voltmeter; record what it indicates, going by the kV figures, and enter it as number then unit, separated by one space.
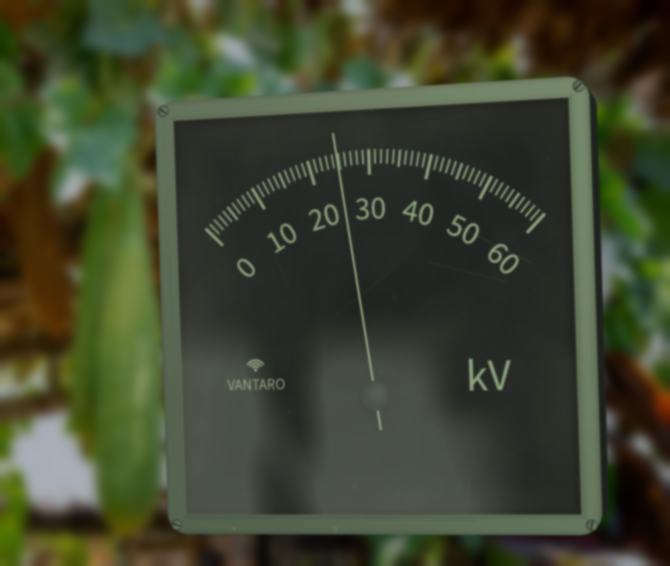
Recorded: 25 kV
